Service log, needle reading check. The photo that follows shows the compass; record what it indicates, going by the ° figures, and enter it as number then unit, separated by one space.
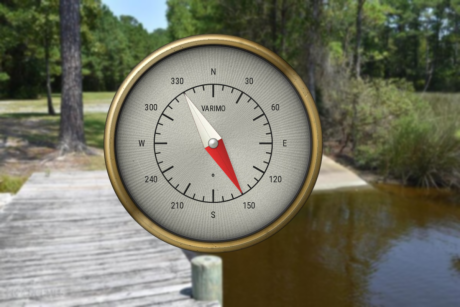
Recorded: 150 °
